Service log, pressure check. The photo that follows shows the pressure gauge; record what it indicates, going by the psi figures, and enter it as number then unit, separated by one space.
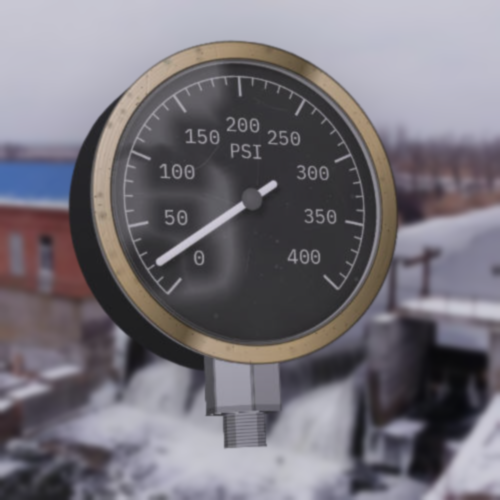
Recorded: 20 psi
